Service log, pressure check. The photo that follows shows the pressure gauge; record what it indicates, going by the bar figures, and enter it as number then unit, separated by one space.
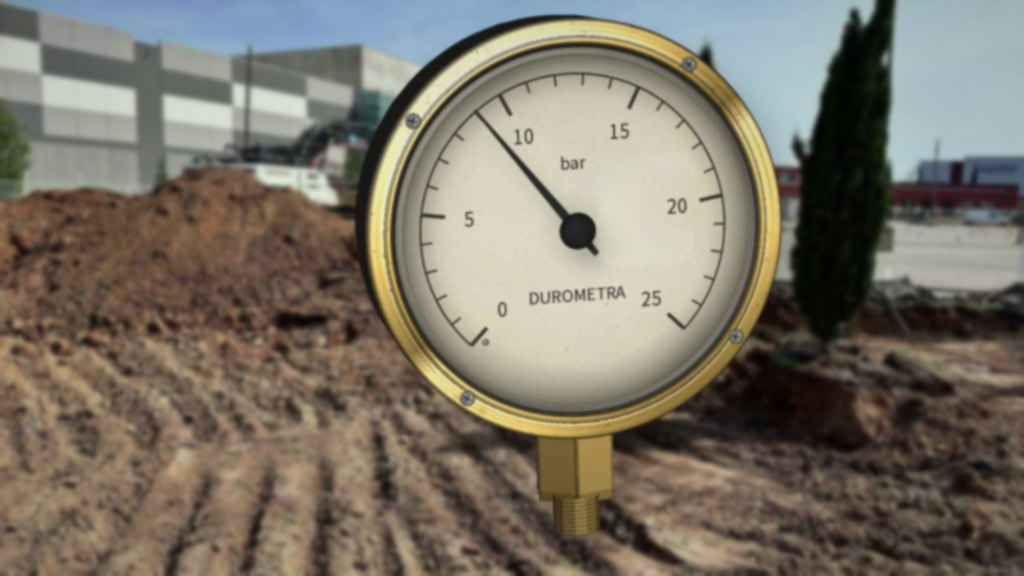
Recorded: 9 bar
